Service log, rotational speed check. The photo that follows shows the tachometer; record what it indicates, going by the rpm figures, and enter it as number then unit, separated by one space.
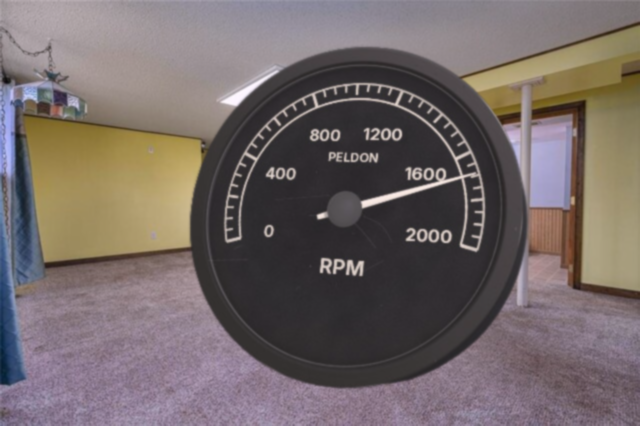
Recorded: 1700 rpm
